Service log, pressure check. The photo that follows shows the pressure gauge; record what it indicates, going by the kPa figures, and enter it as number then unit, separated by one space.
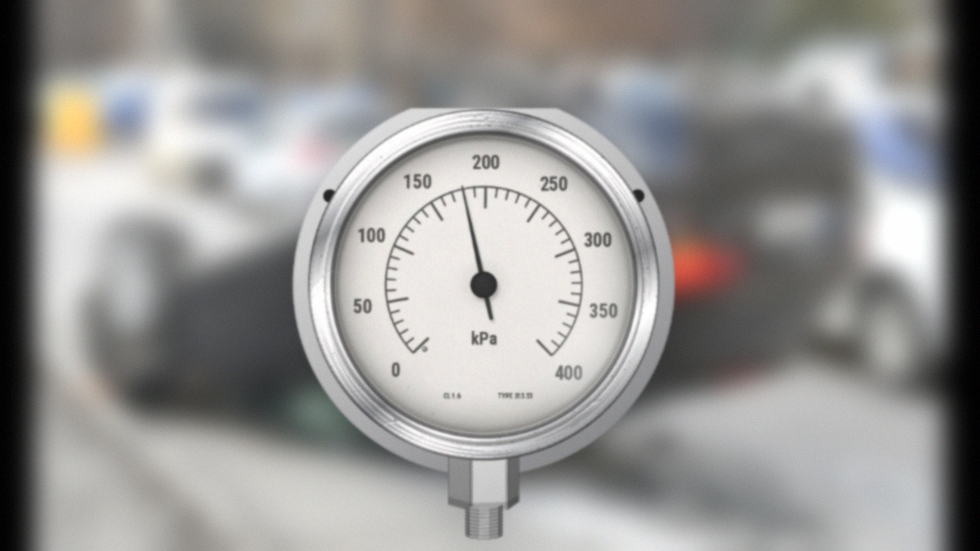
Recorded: 180 kPa
